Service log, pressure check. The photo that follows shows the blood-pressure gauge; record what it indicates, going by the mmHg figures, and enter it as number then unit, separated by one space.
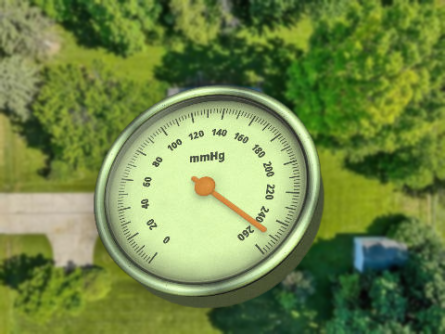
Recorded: 250 mmHg
